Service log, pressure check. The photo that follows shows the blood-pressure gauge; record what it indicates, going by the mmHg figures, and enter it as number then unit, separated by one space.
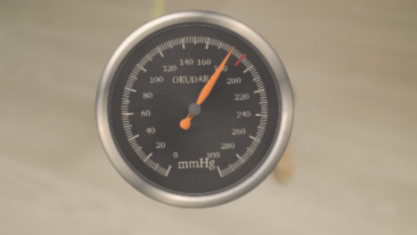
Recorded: 180 mmHg
